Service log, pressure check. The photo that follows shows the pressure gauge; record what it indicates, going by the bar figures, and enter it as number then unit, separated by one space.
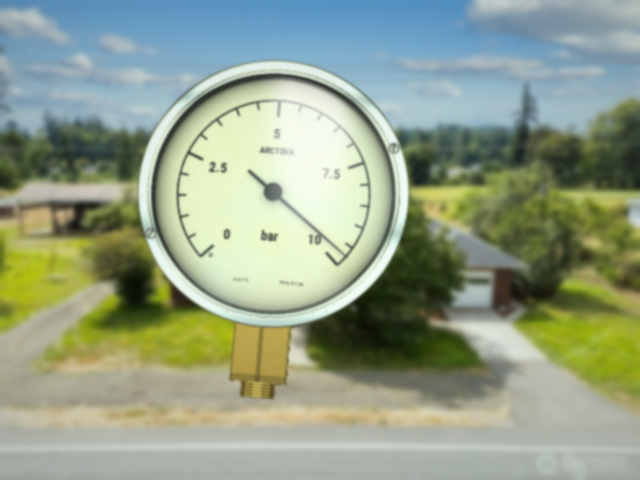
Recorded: 9.75 bar
